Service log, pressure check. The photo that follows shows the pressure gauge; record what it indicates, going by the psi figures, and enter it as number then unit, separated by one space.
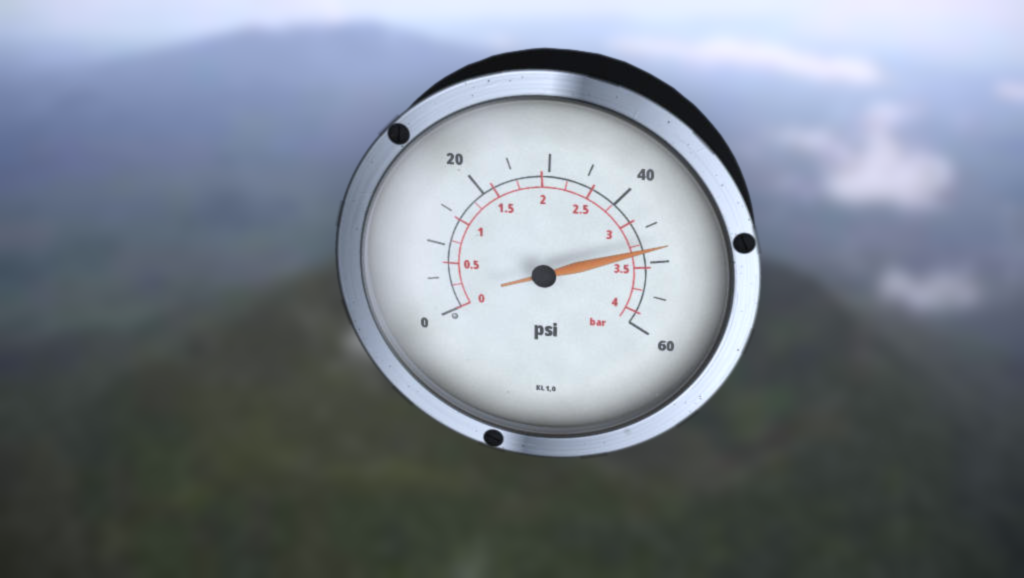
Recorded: 47.5 psi
